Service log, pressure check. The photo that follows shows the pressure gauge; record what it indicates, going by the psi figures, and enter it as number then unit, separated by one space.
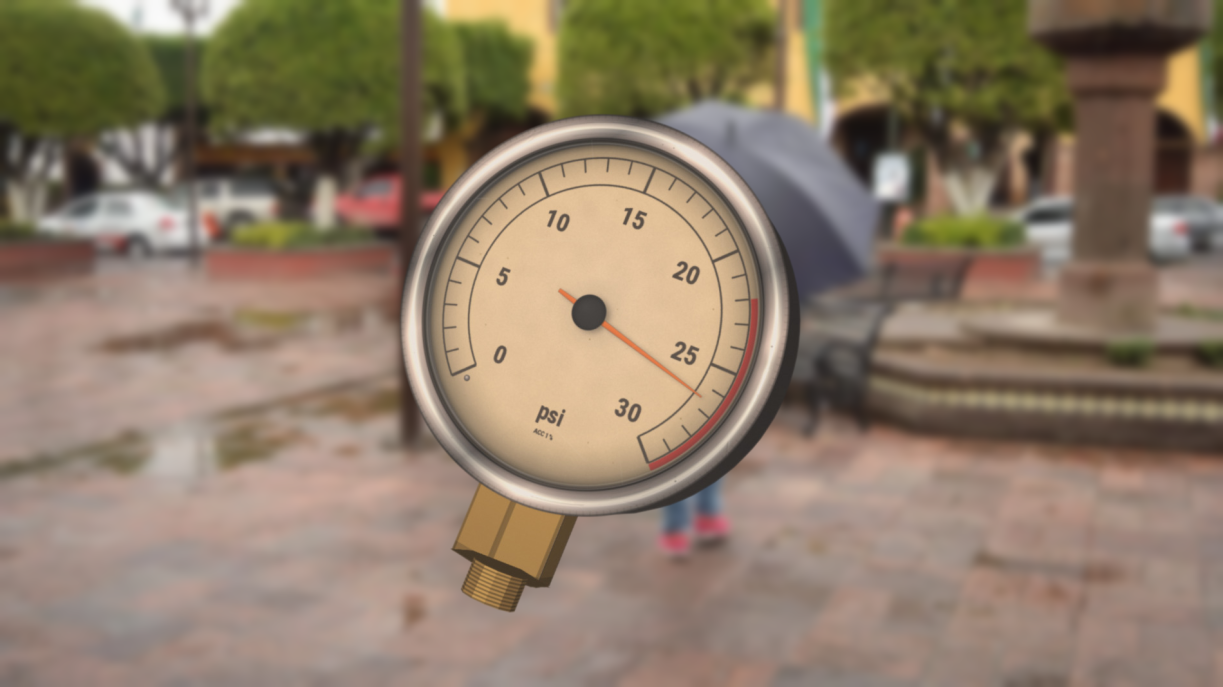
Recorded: 26.5 psi
